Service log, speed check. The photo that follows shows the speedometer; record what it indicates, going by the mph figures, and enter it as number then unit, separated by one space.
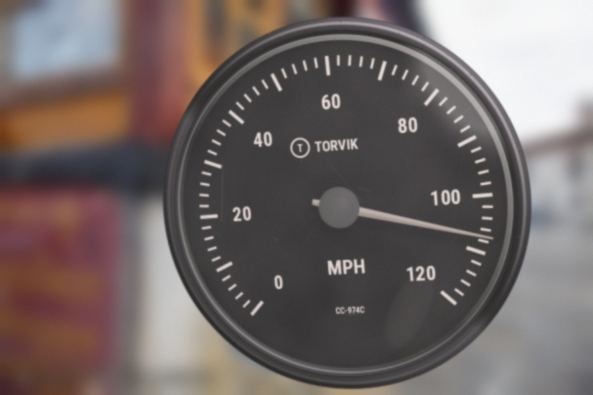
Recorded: 107 mph
